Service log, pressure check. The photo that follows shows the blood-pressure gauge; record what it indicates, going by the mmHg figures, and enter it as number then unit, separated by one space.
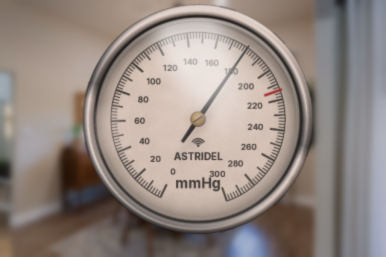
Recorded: 180 mmHg
